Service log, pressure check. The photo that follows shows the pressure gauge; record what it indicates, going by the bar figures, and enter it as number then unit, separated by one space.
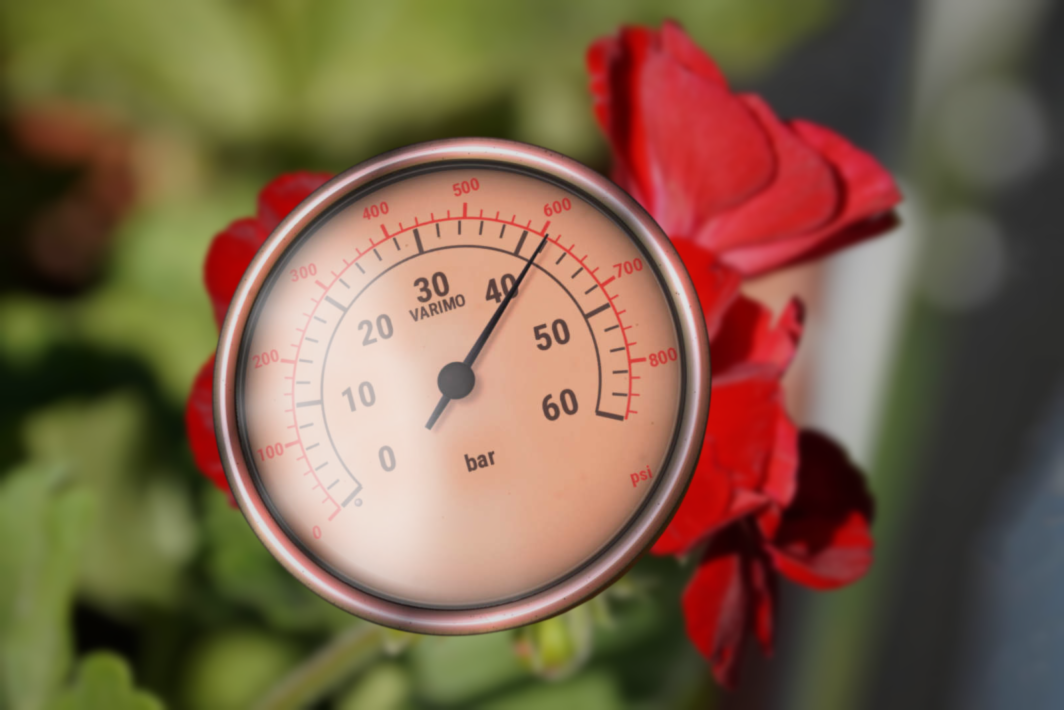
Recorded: 42 bar
